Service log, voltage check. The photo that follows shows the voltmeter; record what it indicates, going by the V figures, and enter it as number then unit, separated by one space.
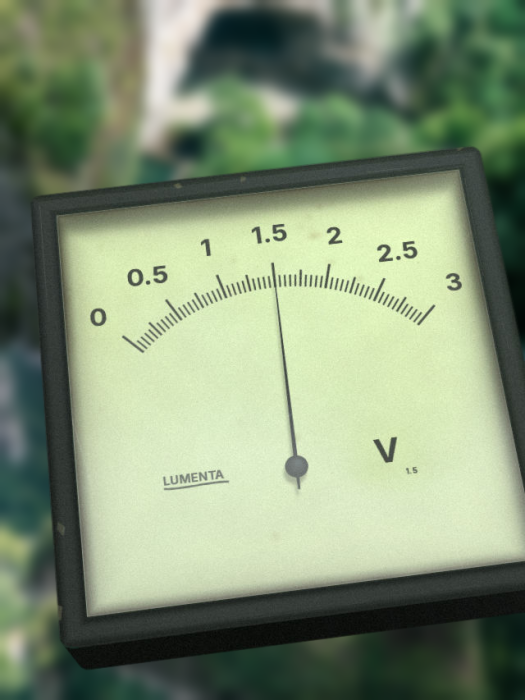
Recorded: 1.5 V
